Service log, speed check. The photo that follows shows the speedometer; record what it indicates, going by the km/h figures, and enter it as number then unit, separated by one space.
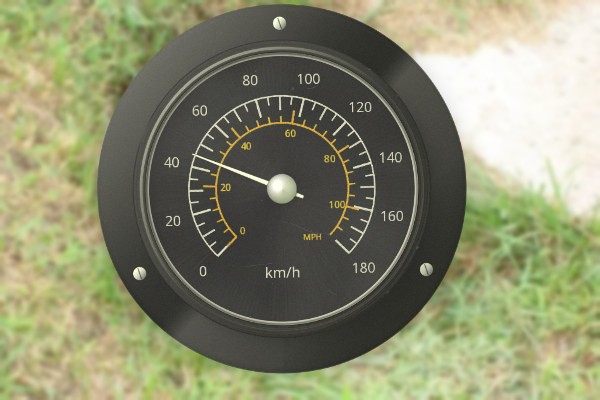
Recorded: 45 km/h
